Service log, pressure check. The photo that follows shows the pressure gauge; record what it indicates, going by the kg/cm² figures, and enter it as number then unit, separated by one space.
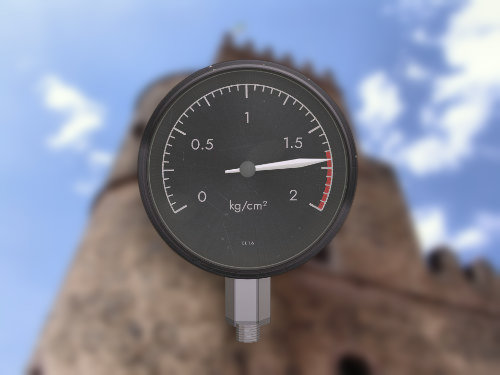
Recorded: 1.7 kg/cm²
